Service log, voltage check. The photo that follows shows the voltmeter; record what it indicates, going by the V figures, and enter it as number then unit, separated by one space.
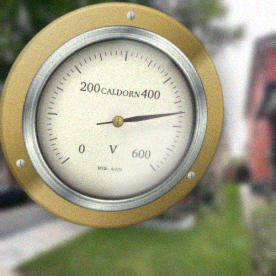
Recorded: 470 V
